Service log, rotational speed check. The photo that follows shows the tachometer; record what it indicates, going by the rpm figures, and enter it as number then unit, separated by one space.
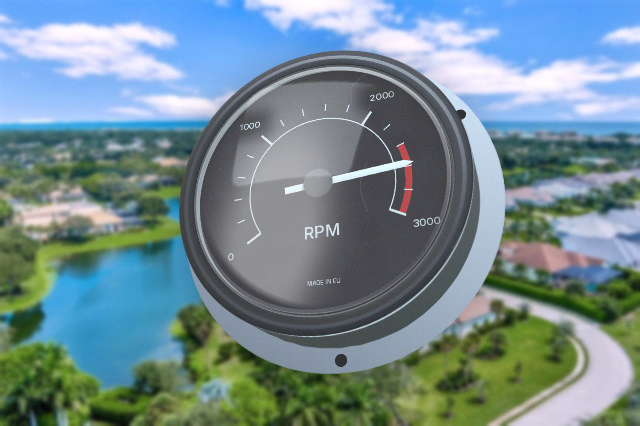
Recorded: 2600 rpm
